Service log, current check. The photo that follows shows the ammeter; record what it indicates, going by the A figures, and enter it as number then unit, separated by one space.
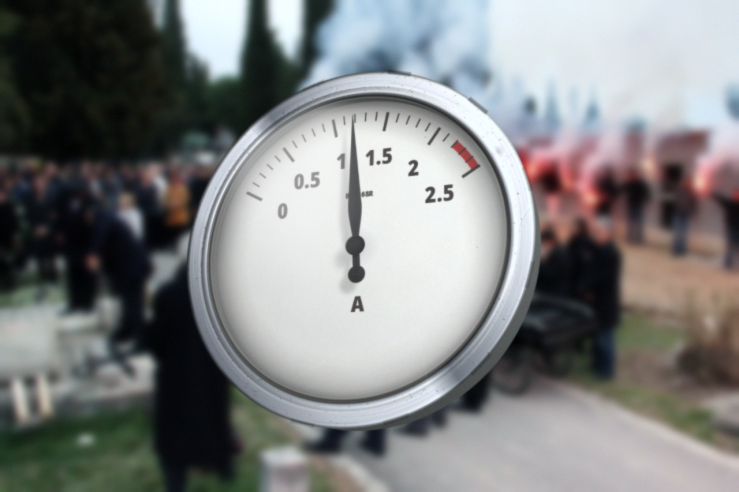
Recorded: 1.2 A
